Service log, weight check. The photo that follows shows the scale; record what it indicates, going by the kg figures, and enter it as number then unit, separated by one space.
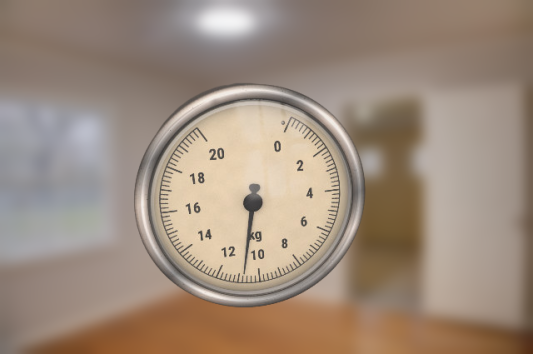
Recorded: 10.8 kg
